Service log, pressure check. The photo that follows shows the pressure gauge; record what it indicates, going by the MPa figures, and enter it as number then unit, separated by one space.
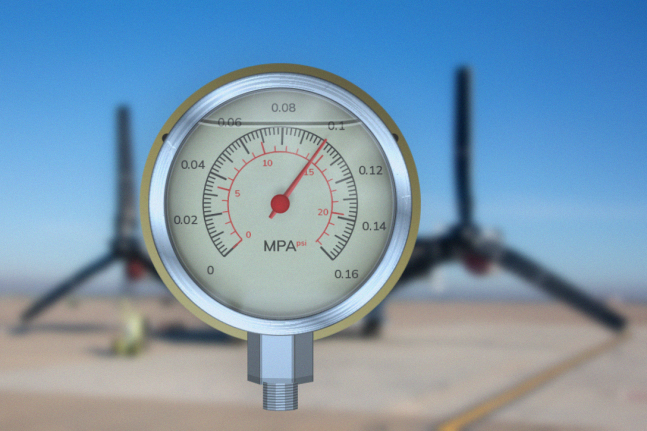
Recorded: 0.1 MPa
